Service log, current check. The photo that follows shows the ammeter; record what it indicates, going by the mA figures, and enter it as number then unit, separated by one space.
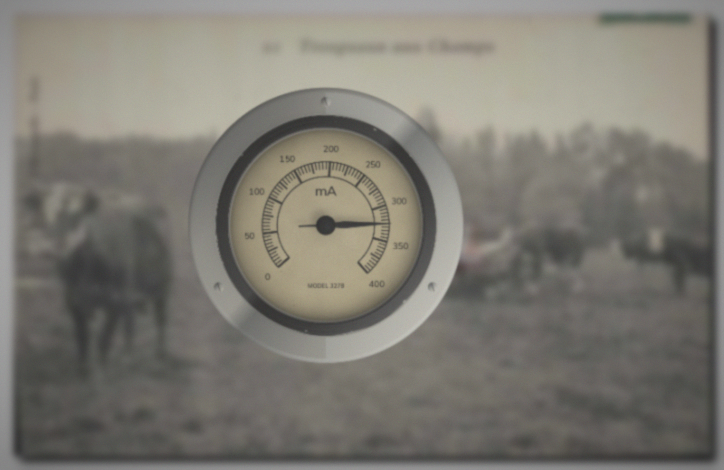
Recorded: 325 mA
